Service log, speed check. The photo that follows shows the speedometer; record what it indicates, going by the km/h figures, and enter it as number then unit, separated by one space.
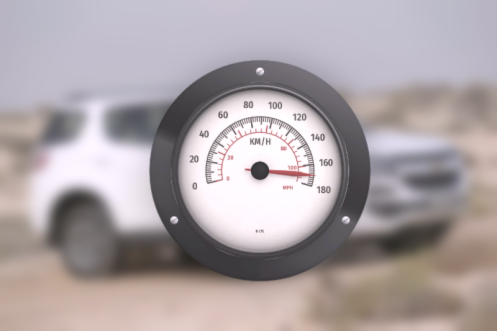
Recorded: 170 km/h
